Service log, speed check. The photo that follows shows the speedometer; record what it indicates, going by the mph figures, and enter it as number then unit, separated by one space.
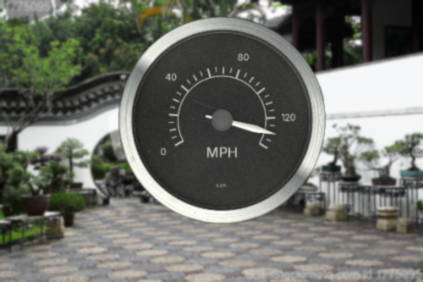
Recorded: 130 mph
